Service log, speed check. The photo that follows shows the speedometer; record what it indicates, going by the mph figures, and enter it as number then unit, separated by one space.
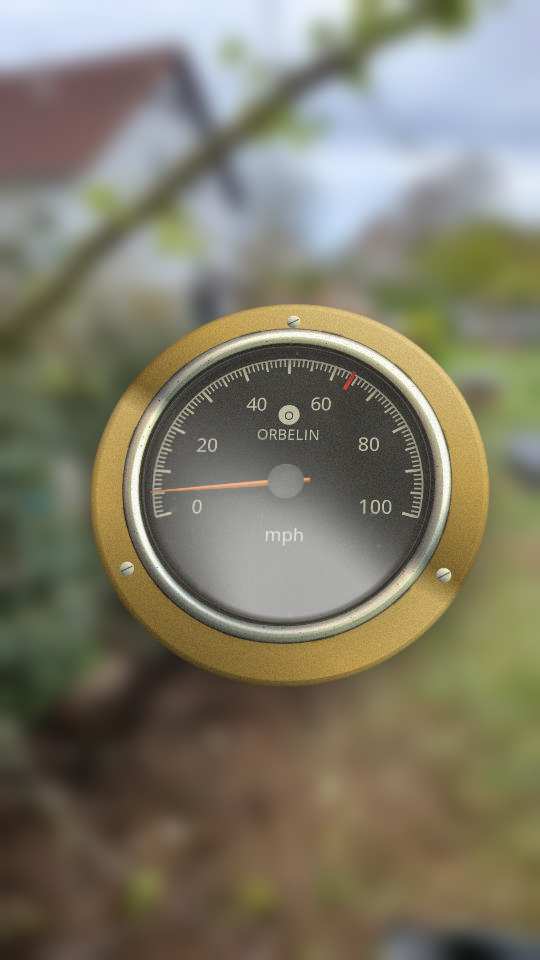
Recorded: 5 mph
